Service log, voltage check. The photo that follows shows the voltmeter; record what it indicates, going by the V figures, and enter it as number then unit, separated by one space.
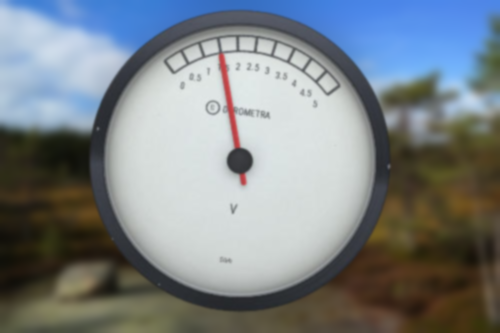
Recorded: 1.5 V
